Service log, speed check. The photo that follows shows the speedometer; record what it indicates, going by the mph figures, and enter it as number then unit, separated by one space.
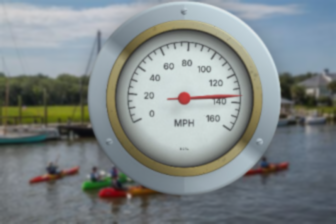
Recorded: 135 mph
